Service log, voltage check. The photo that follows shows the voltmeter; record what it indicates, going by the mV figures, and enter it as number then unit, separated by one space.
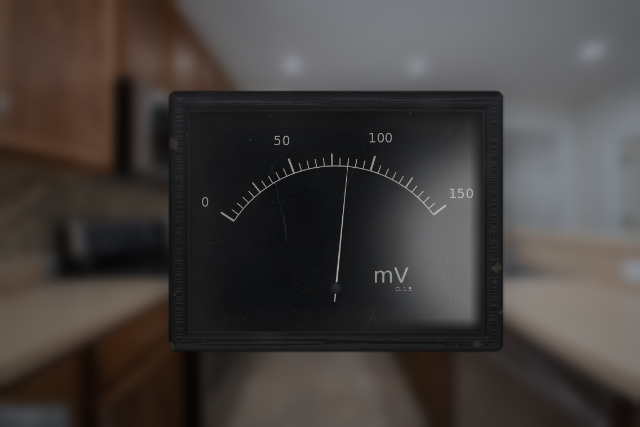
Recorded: 85 mV
